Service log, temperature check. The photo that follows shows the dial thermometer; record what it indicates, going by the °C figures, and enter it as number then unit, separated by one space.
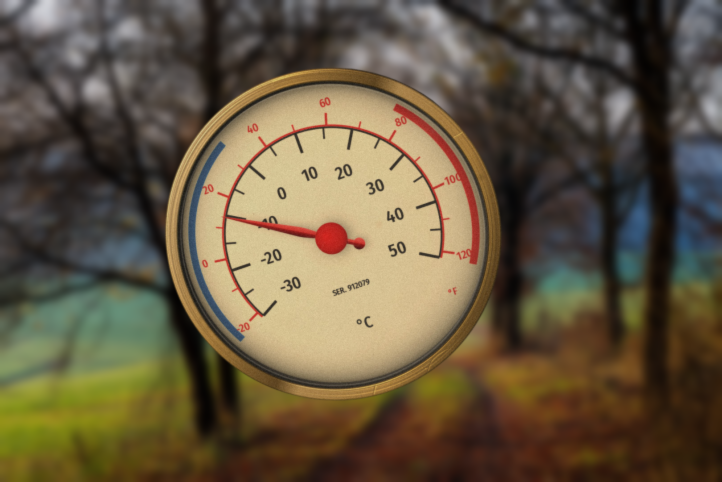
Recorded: -10 °C
